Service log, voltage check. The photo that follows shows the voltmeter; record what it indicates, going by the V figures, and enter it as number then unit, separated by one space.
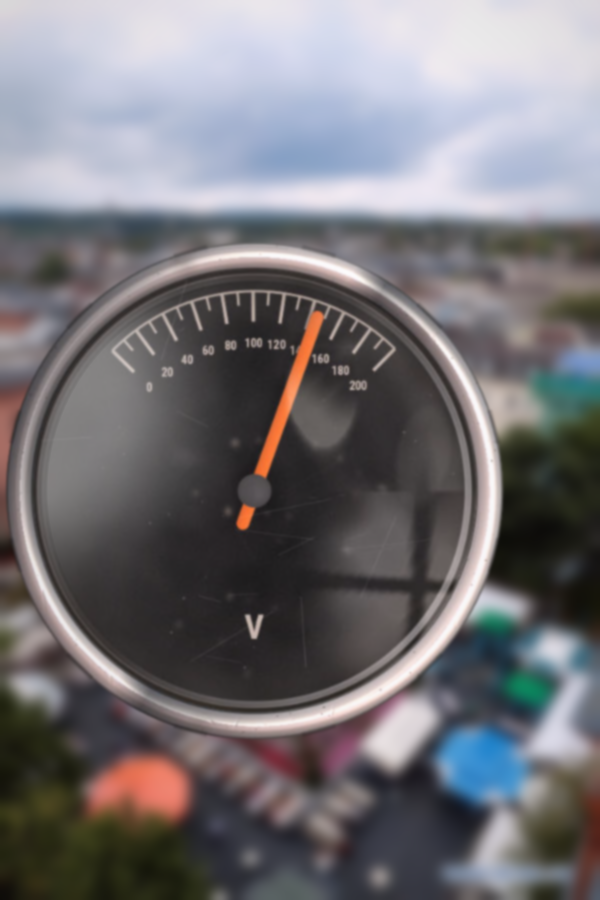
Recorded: 145 V
